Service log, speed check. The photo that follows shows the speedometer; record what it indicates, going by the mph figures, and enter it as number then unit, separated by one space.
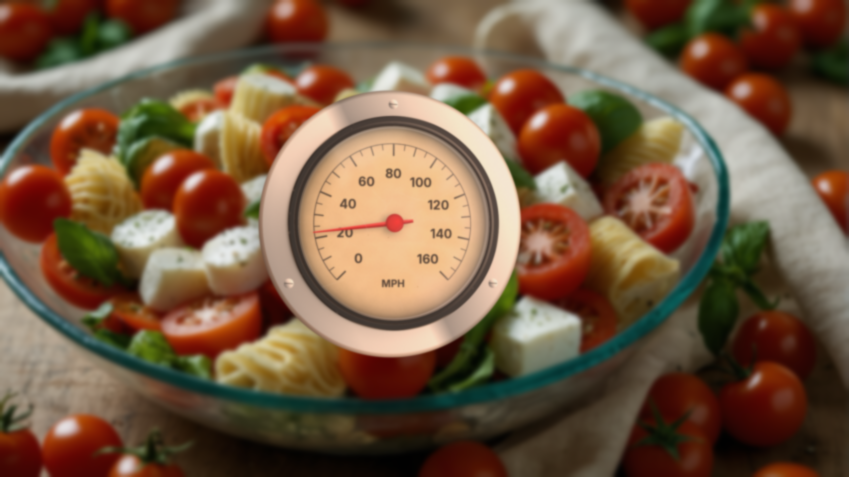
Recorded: 22.5 mph
